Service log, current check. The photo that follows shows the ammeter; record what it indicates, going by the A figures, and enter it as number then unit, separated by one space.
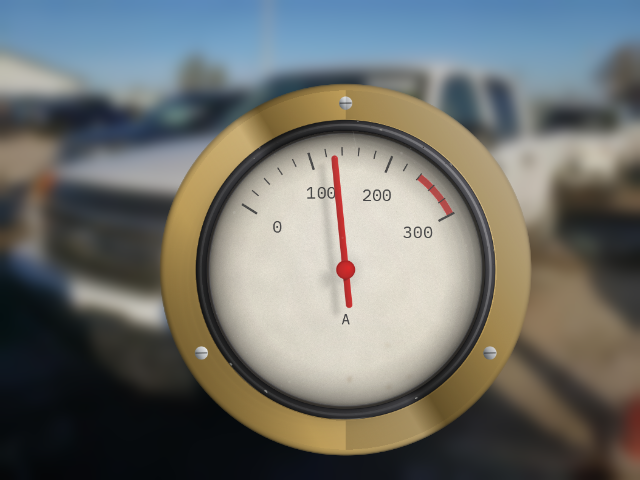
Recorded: 130 A
